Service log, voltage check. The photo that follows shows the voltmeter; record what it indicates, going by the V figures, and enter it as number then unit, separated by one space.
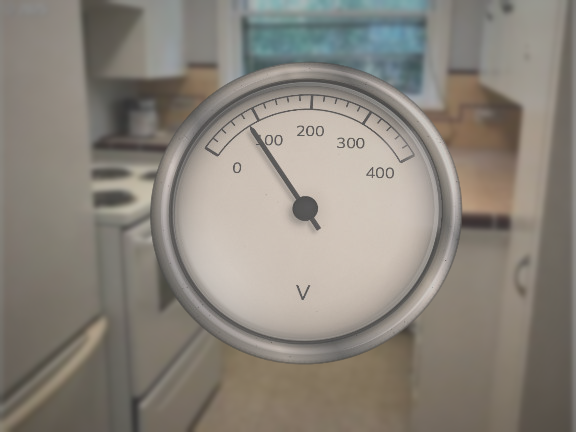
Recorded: 80 V
